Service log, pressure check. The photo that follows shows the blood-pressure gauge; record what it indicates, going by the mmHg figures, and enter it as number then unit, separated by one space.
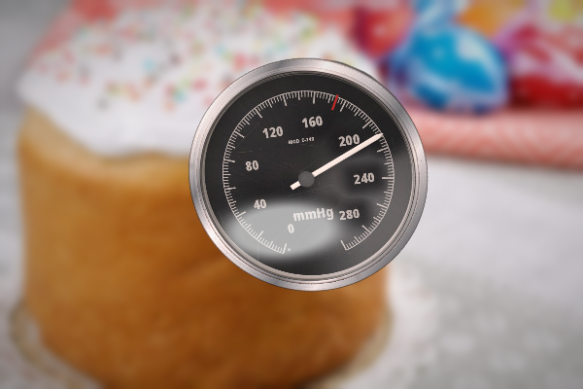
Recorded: 210 mmHg
